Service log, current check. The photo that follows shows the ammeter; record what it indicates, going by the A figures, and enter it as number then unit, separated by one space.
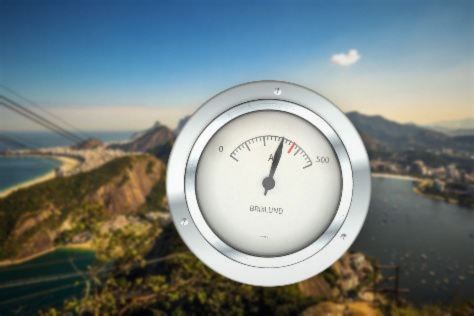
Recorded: 300 A
